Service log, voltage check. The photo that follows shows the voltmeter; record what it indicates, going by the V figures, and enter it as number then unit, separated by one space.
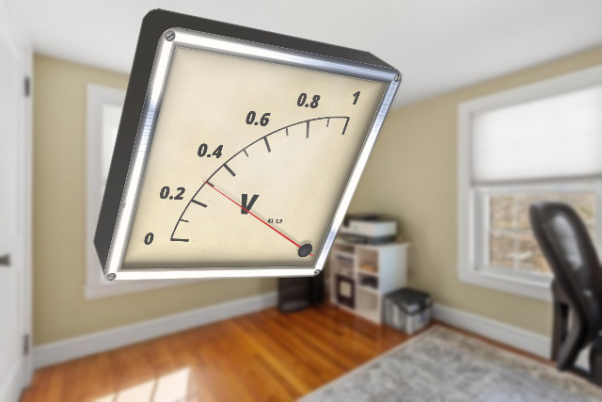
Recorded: 0.3 V
